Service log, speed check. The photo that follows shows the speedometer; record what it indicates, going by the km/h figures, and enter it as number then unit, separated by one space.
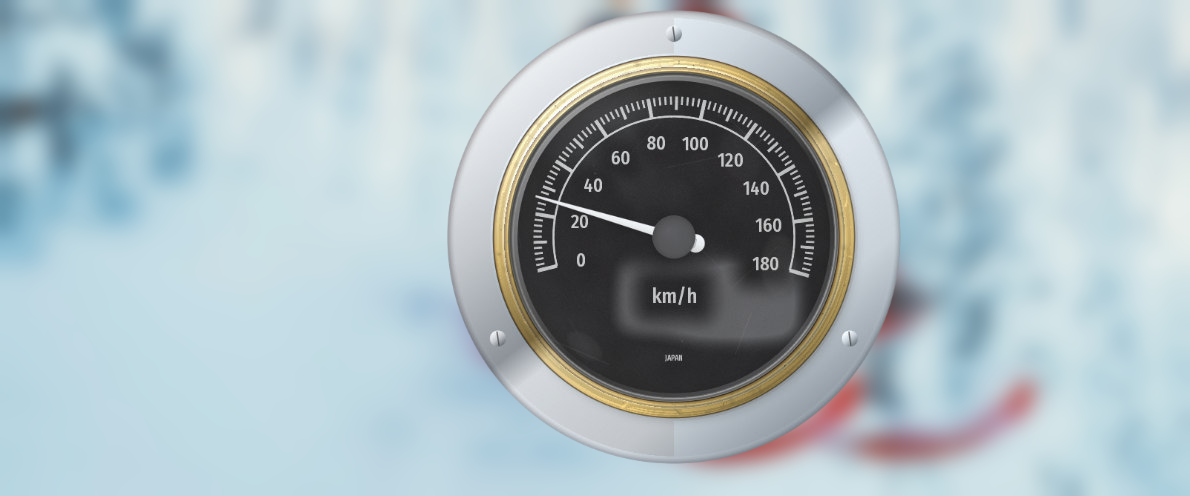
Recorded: 26 km/h
